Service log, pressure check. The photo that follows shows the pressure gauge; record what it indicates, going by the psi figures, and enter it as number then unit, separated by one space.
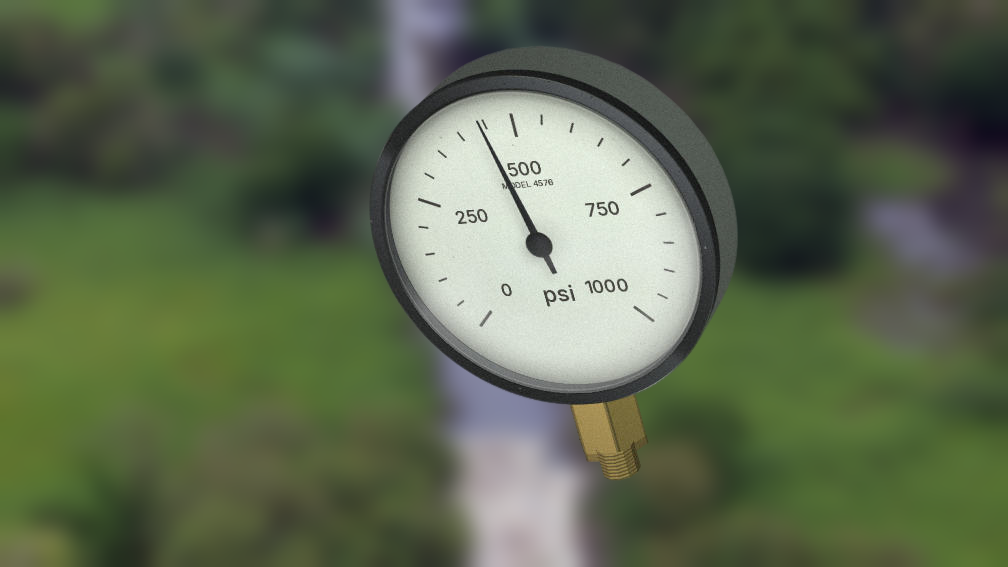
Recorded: 450 psi
